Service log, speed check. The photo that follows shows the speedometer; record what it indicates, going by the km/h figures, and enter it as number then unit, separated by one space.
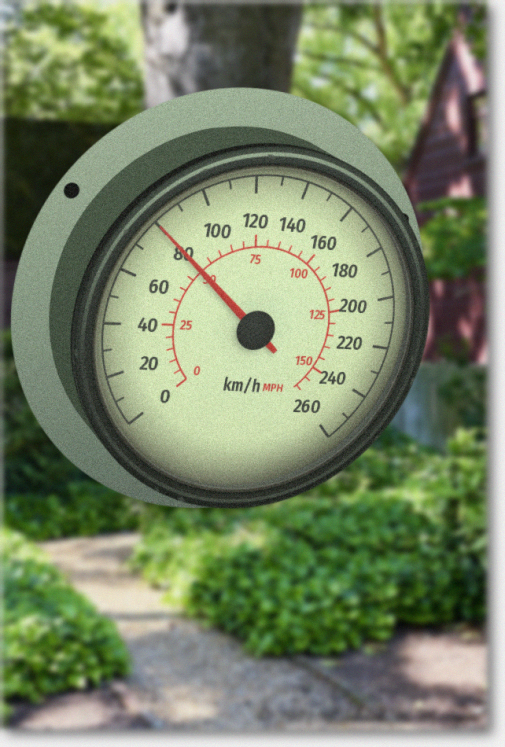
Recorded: 80 km/h
